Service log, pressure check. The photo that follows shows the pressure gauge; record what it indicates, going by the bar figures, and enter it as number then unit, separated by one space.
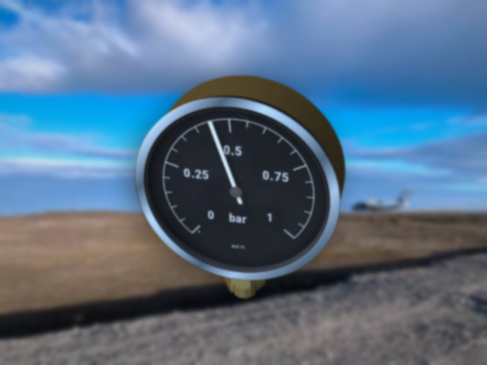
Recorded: 0.45 bar
